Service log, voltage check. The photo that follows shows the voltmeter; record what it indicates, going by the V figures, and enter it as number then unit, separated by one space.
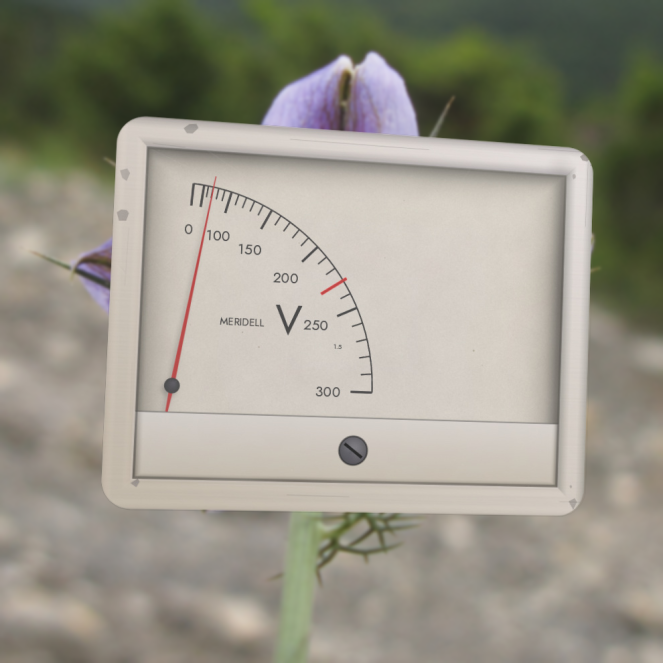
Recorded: 70 V
